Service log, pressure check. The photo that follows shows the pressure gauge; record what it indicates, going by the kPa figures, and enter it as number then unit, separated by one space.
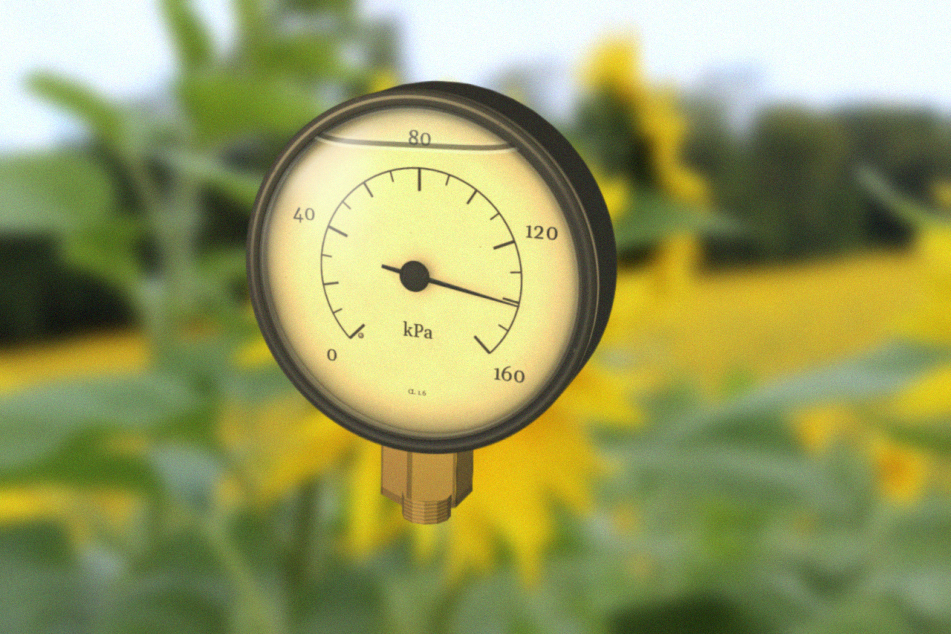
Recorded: 140 kPa
